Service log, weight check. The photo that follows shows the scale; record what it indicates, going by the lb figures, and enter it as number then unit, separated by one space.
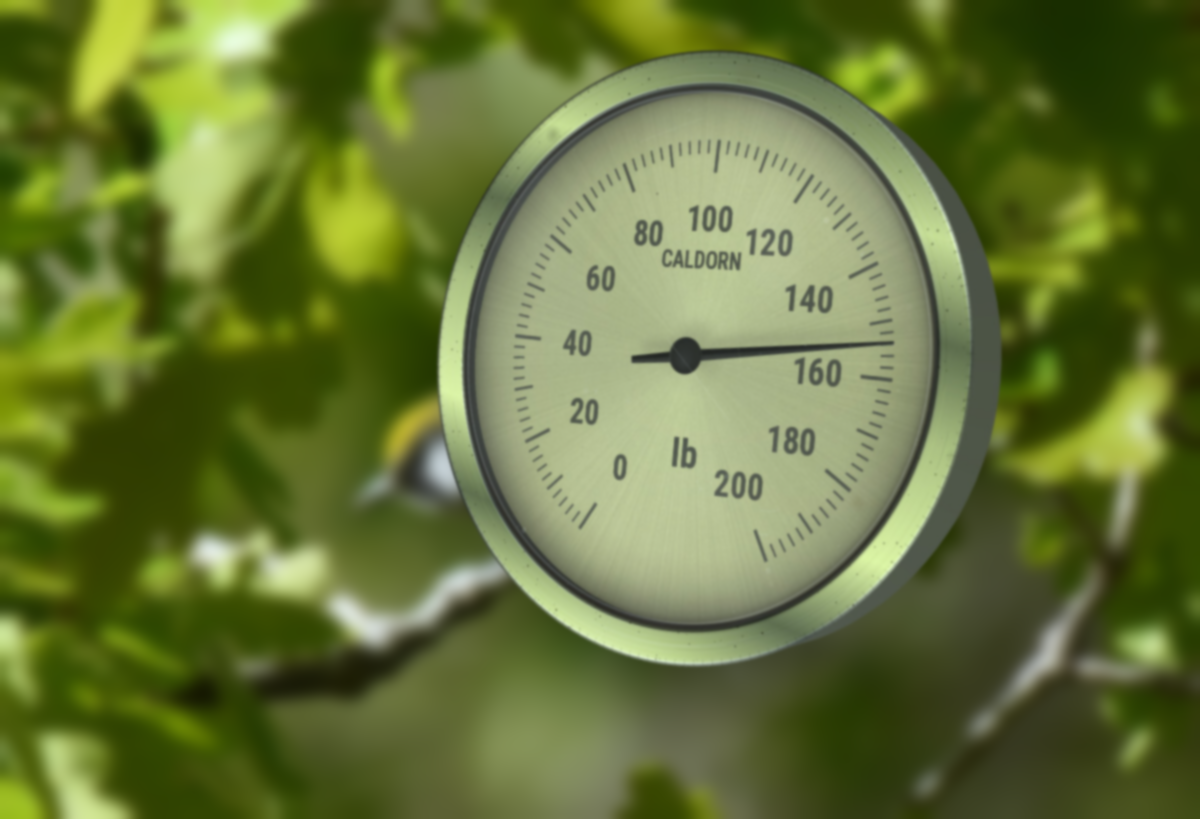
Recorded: 154 lb
